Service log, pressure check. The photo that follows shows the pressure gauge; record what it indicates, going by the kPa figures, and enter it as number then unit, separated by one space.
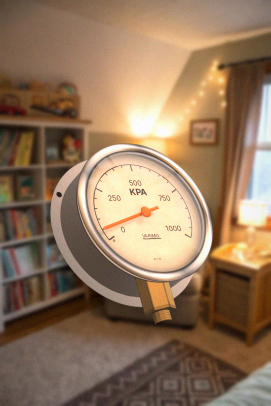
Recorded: 50 kPa
